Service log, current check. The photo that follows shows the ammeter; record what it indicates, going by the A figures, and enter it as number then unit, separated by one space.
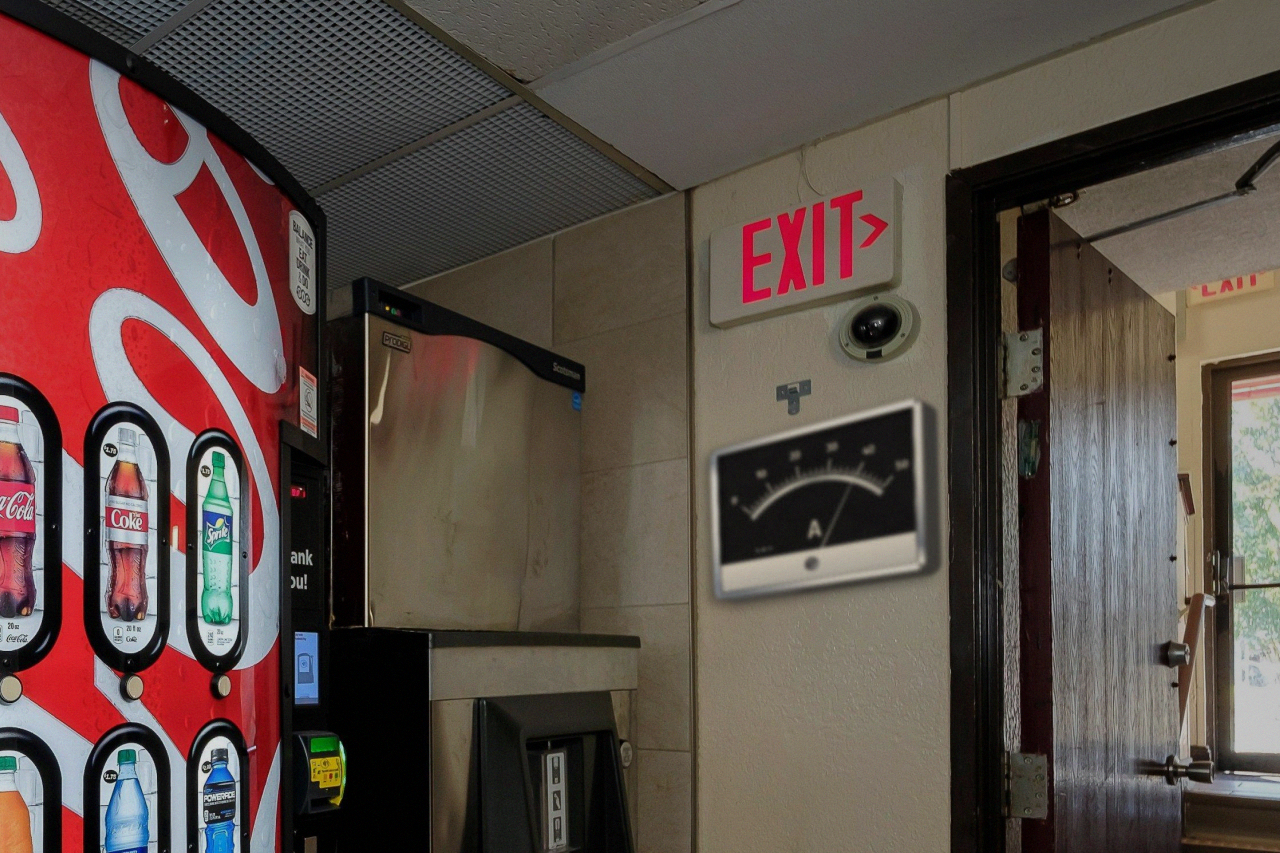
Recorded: 40 A
